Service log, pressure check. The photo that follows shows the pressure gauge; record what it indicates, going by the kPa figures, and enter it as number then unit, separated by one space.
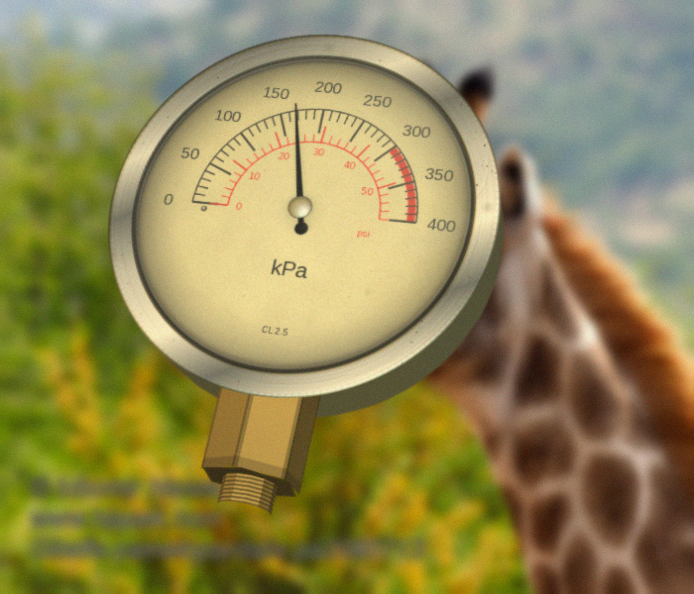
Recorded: 170 kPa
